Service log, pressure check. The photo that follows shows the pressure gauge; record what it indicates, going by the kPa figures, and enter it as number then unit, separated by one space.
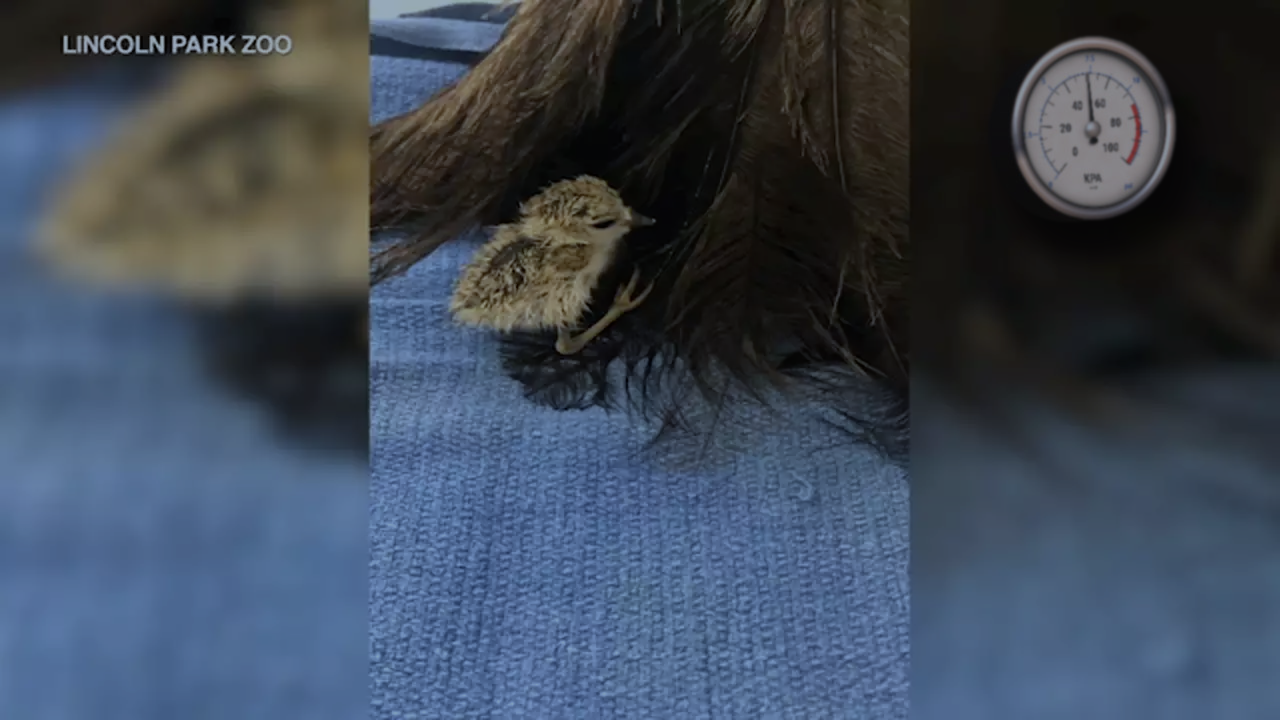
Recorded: 50 kPa
